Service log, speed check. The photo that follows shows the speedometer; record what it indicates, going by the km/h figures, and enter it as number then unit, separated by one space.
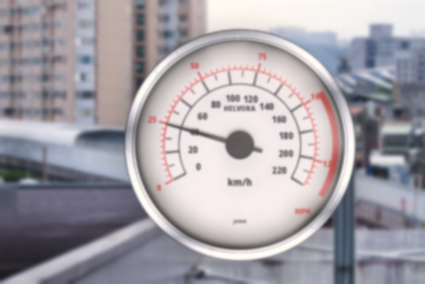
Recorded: 40 km/h
